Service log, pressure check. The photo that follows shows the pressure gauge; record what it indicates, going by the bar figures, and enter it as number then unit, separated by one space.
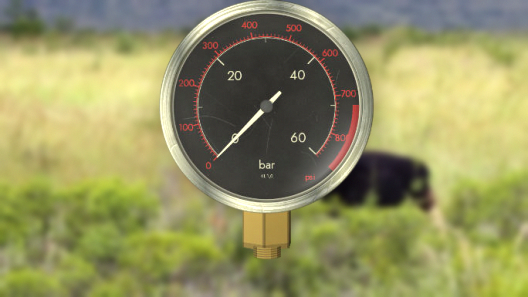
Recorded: 0 bar
